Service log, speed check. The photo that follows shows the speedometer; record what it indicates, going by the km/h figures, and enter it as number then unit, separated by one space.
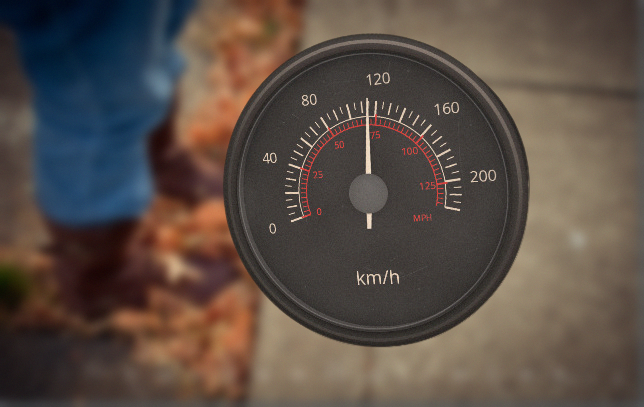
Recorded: 115 km/h
